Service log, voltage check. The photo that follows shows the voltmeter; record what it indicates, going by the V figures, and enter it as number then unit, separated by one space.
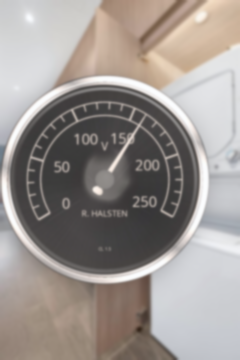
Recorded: 160 V
